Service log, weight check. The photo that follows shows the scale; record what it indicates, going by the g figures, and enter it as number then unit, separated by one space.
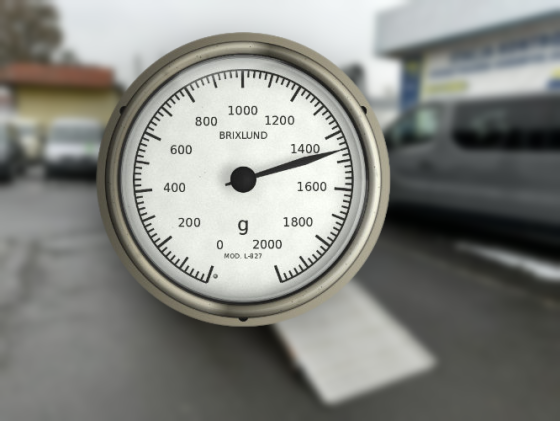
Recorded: 1460 g
